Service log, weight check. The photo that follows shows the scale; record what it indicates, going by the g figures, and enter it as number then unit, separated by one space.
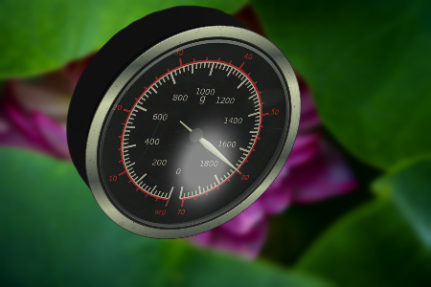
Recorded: 1700 g
